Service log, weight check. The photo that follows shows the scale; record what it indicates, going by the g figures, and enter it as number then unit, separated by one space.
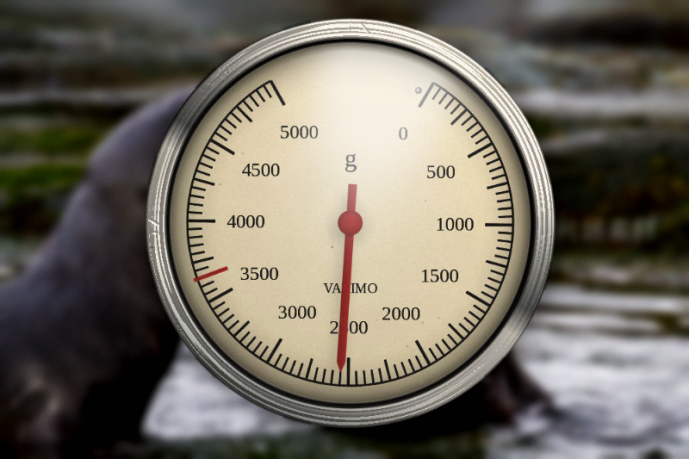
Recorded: 2550 g
